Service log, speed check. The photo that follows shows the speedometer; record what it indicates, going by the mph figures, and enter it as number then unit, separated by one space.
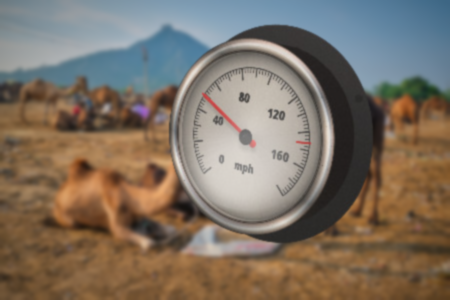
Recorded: 50 mph
